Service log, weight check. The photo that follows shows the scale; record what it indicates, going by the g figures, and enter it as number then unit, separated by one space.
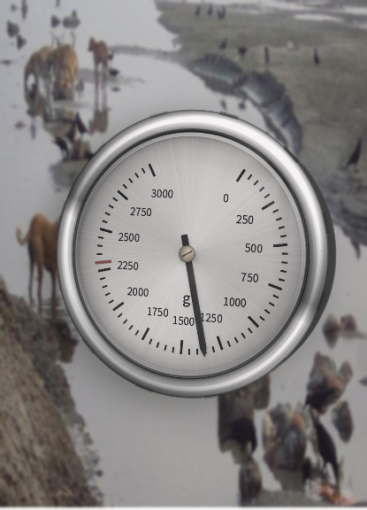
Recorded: 1350 g
